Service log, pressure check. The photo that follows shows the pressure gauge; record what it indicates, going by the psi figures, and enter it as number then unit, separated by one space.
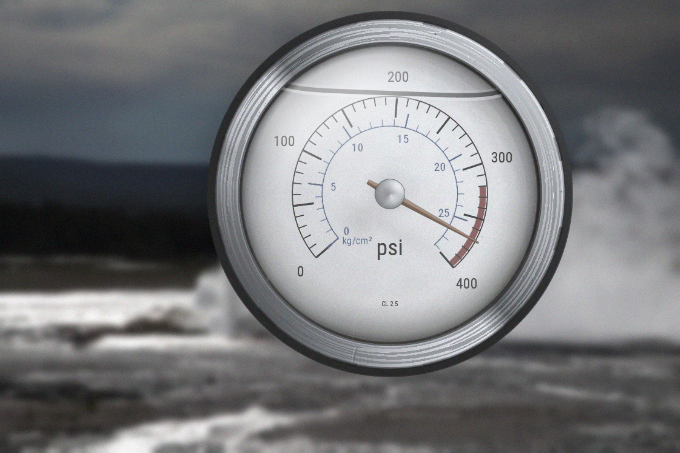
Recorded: 370 psi
